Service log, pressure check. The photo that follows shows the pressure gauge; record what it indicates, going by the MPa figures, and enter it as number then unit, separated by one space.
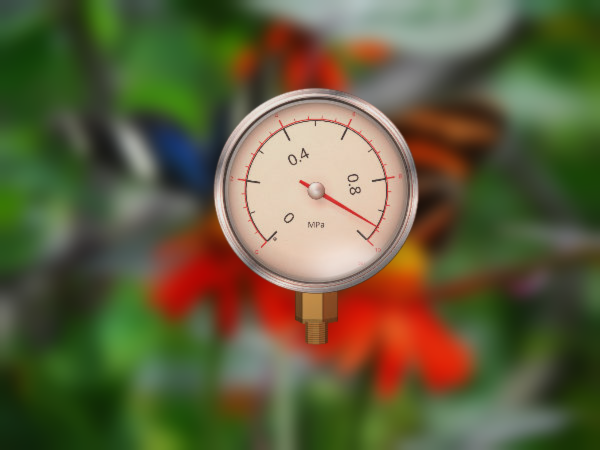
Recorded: 0.95 MPa
